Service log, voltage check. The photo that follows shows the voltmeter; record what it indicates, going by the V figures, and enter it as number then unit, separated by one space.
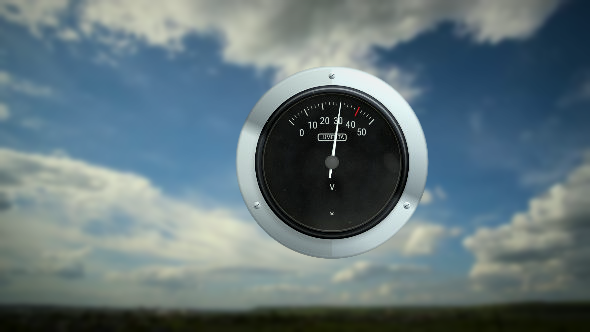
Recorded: 30 V
